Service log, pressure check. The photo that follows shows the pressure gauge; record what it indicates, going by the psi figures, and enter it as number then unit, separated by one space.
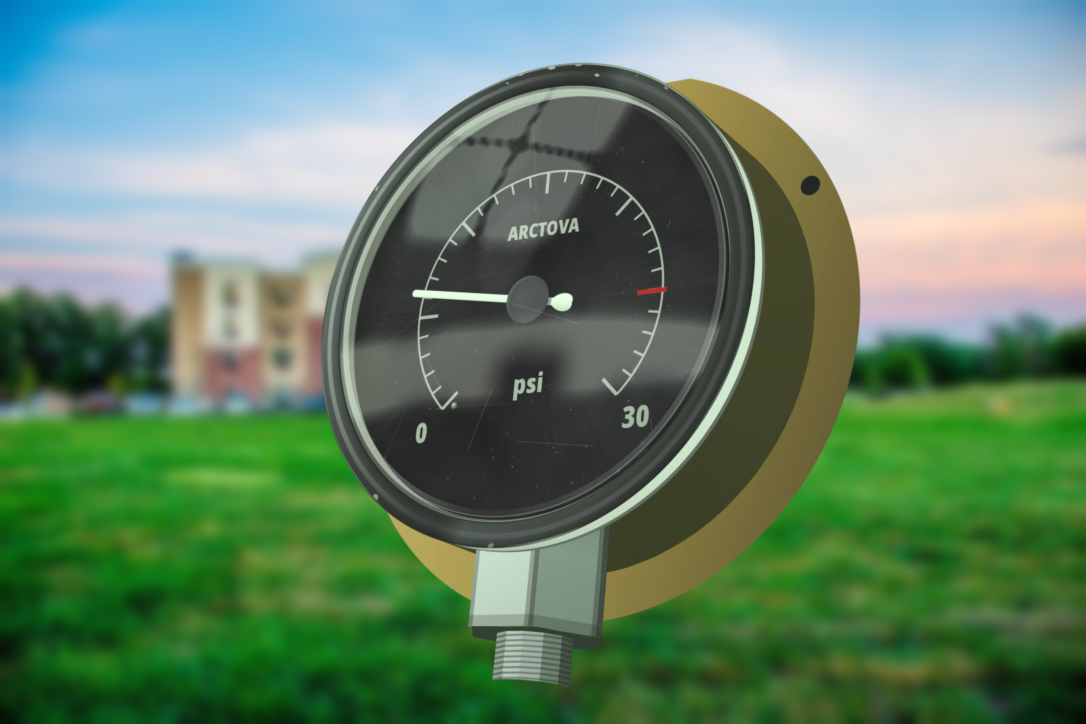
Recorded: 6 psi
